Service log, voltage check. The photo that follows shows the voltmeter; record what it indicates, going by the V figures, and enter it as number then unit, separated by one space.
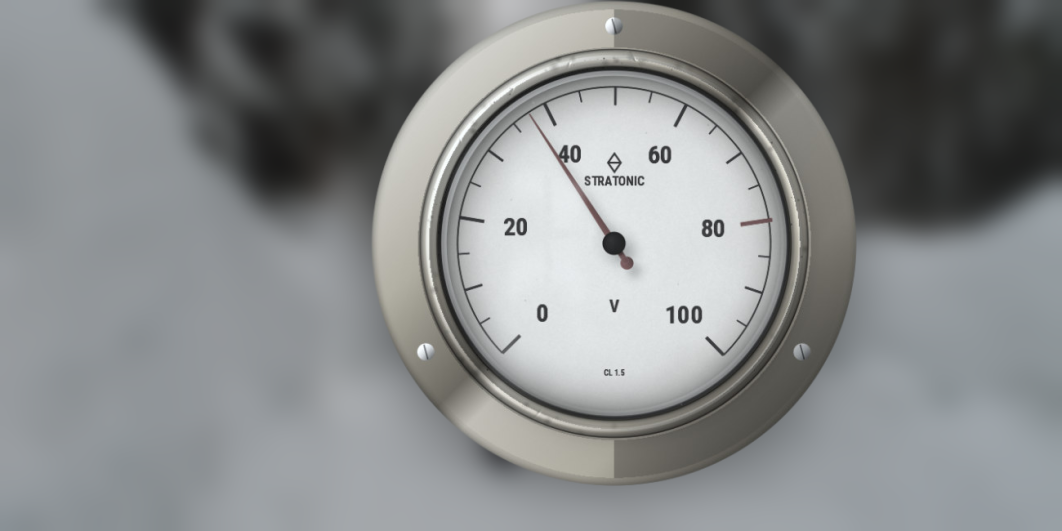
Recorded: 37.5 V
